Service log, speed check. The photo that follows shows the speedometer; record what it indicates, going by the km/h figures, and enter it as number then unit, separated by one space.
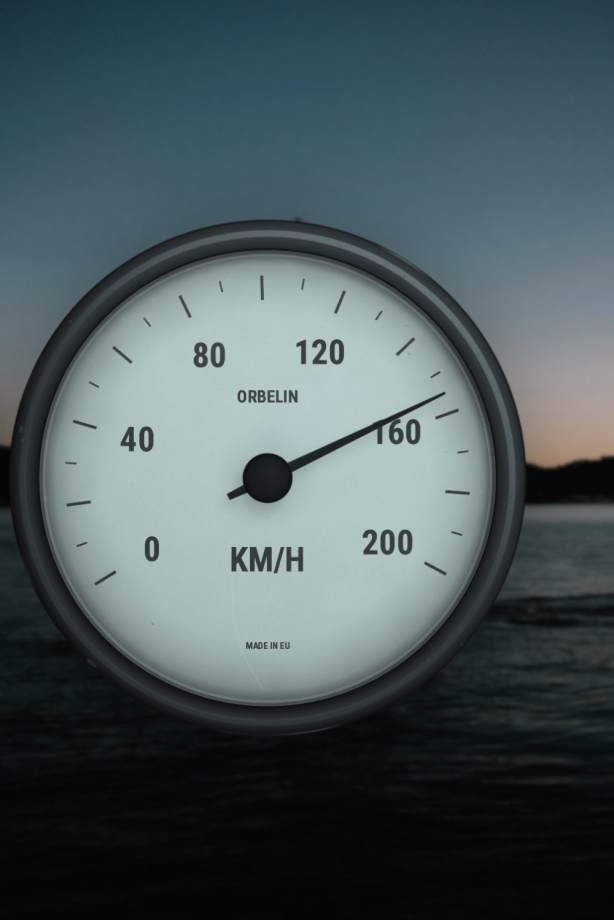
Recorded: 155 km/h
